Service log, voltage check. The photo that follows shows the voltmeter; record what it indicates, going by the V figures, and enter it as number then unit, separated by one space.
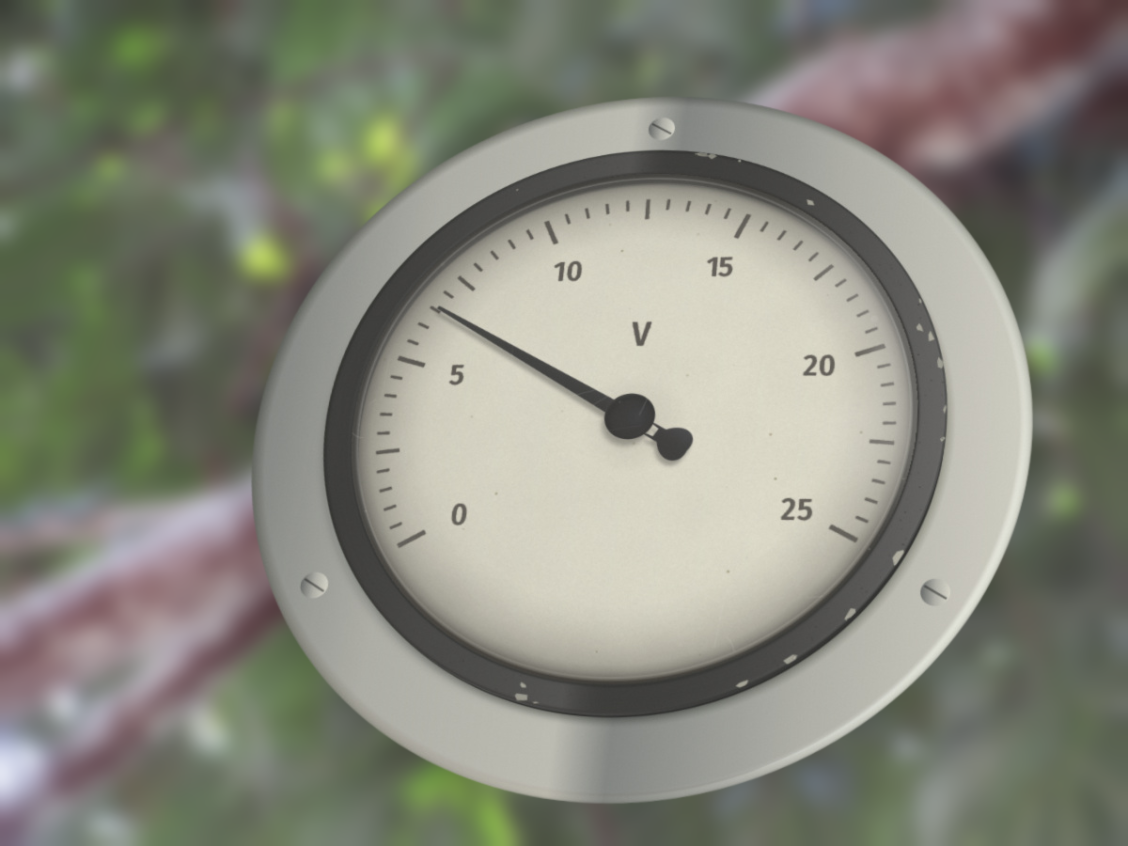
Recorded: 6.5 V
